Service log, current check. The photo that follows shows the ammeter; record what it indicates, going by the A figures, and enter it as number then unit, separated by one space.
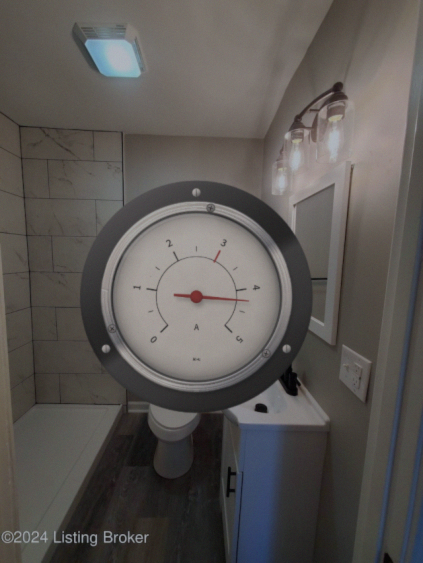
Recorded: 4.25 A
